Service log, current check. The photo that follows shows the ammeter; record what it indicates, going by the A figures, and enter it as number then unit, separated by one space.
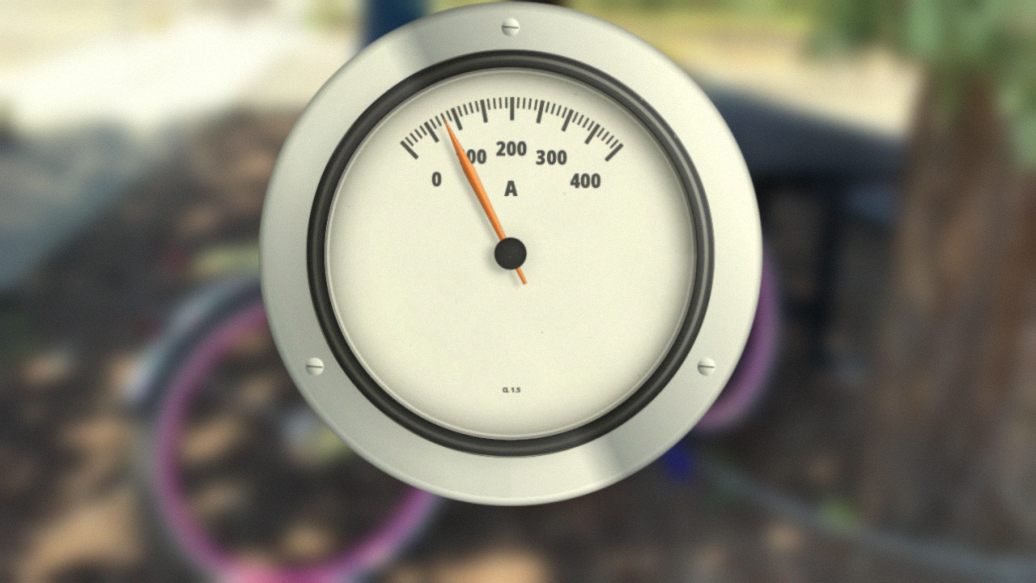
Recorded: 80 A
